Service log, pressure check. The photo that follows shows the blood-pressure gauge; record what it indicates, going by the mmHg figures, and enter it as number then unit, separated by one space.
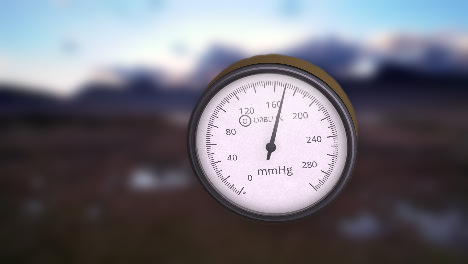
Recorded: 170 mmHg
